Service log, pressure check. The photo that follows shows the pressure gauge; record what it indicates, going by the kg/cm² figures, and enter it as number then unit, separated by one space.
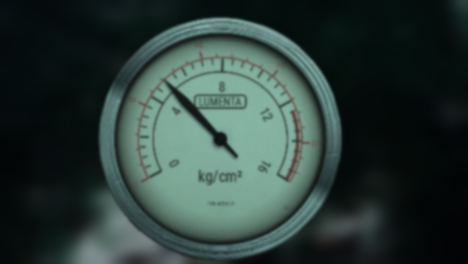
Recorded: 5 kg/cm²
